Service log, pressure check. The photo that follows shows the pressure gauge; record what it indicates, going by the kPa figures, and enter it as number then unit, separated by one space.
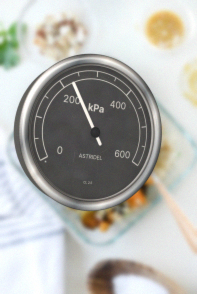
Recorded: 225 kPa
